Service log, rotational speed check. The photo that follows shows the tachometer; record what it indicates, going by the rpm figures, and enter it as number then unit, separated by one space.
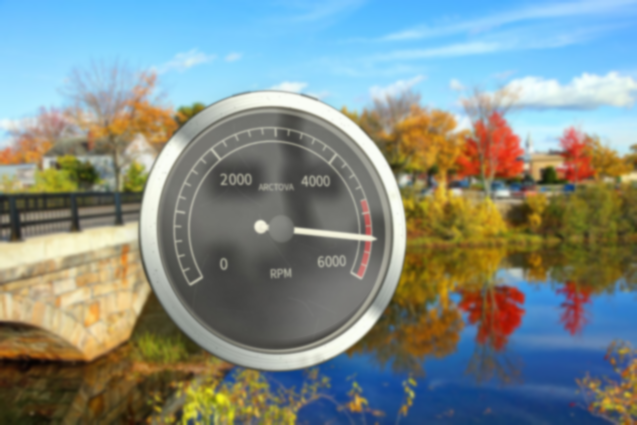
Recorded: 5400 rpm
